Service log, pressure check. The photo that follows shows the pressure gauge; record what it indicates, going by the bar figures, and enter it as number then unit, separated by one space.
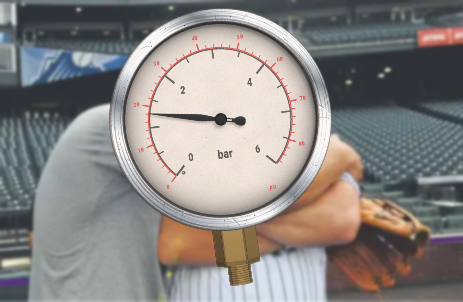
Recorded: 1.25 bar
